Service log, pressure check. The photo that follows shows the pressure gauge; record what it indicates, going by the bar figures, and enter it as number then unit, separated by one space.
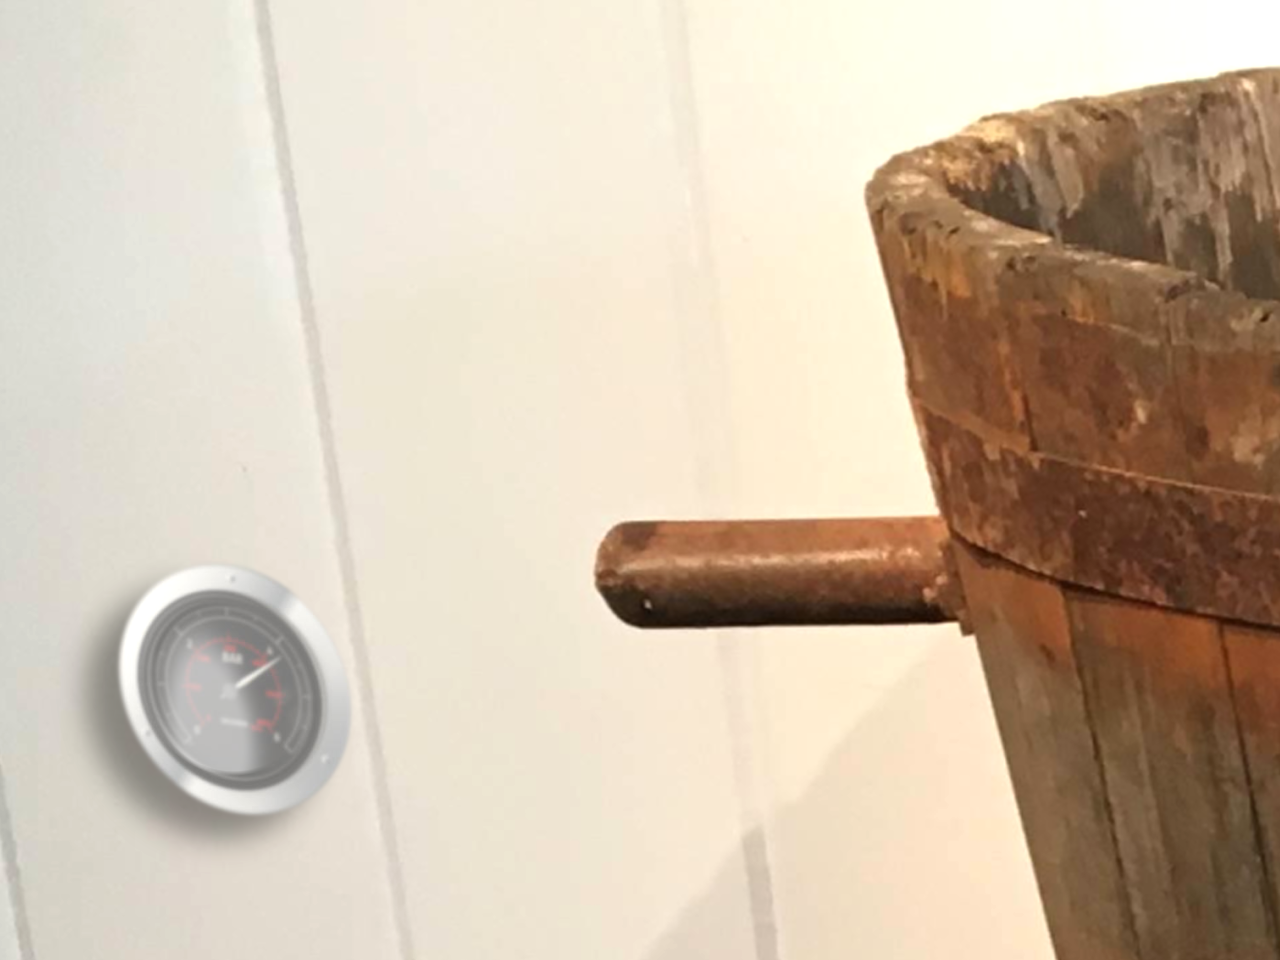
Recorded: 4.25 bar
